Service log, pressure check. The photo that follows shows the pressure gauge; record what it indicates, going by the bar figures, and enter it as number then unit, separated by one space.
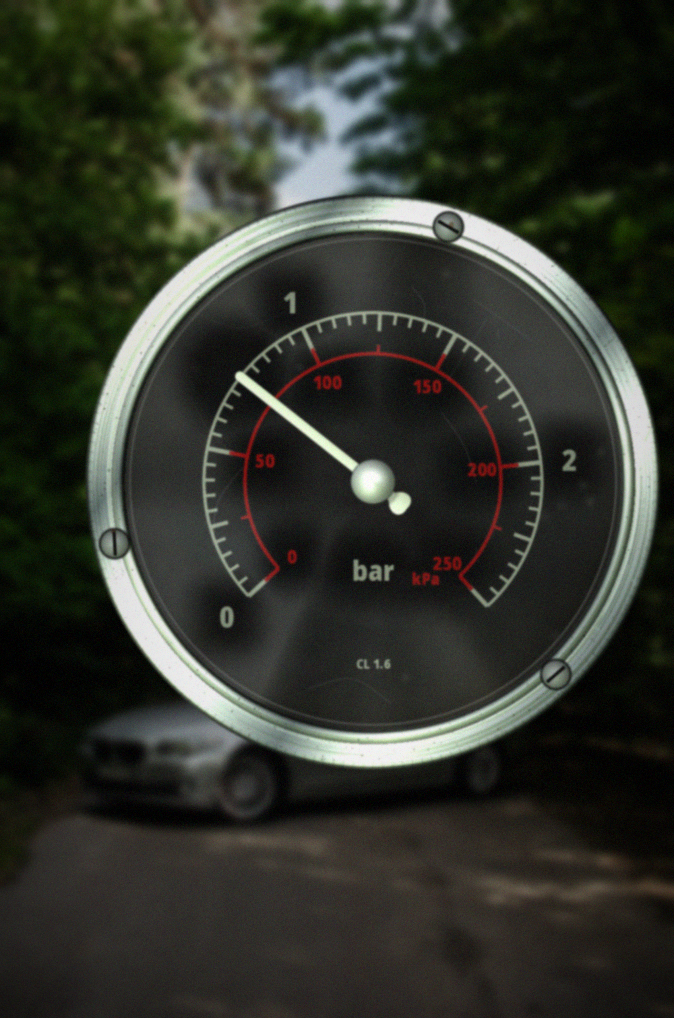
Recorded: 0.75 bar
